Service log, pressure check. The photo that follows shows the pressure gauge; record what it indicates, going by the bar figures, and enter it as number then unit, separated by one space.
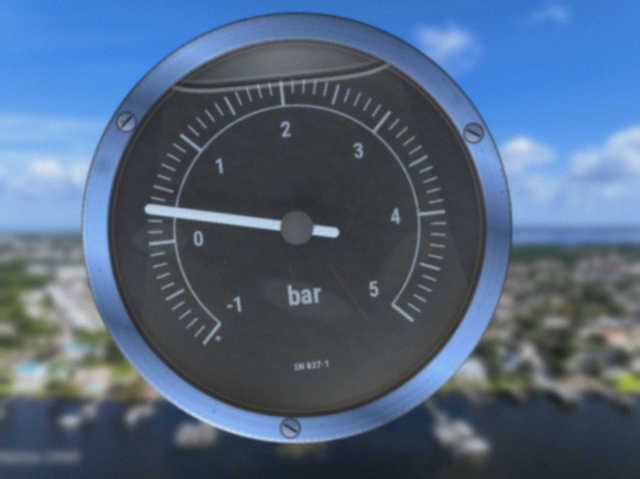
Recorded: 0.3 bar
